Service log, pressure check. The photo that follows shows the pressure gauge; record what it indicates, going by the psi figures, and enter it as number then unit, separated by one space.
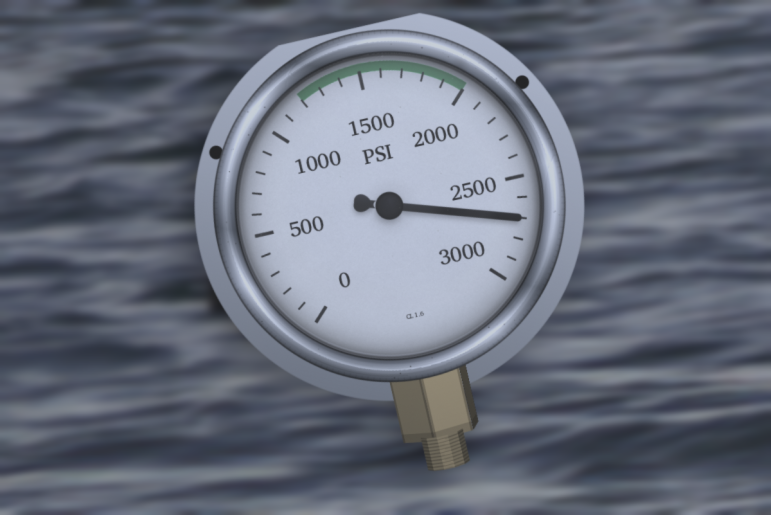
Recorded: 2700 psi
